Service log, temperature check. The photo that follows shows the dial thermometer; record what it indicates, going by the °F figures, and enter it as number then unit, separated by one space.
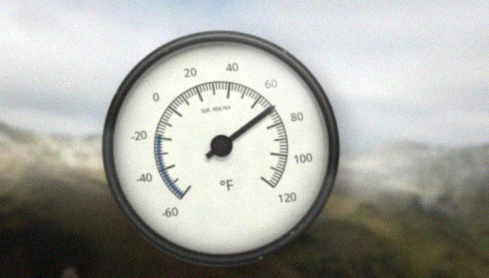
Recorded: 70 °F
